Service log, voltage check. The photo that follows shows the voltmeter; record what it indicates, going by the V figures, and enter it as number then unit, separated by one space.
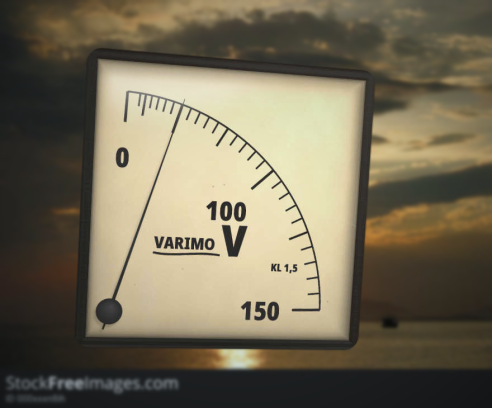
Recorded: 50 V
